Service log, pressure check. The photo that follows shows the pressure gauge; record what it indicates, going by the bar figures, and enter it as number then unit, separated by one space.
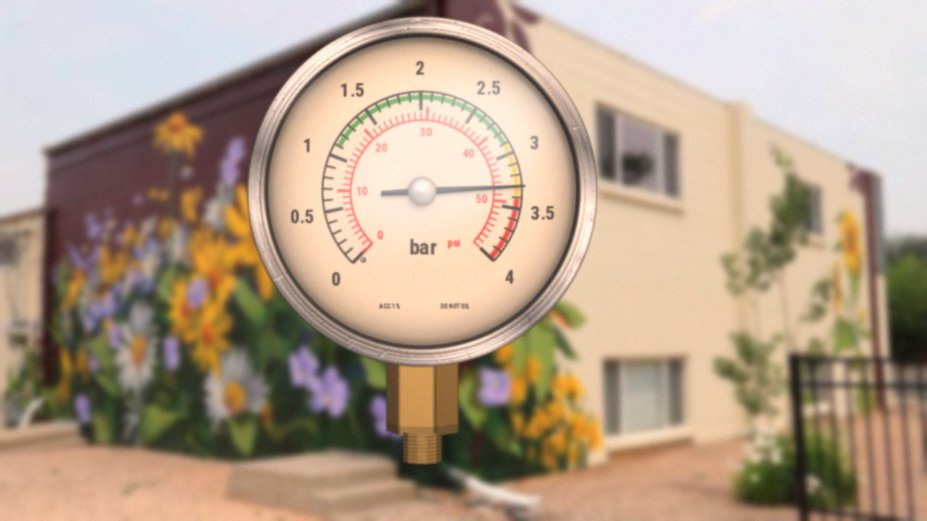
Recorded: 3.3 bar
